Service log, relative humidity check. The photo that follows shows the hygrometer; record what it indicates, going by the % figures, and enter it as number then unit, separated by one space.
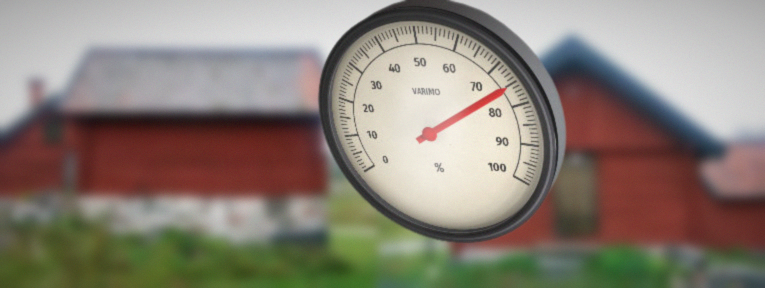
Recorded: 75 %
